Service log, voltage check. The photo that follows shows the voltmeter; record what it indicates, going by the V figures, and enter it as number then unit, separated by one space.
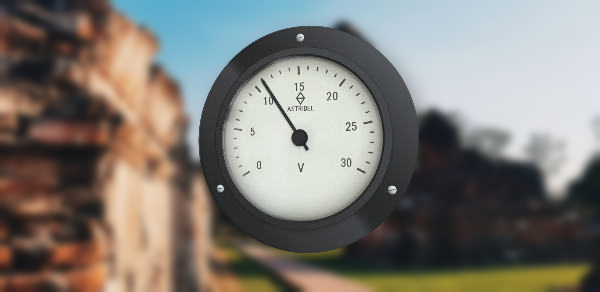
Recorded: 11 V
